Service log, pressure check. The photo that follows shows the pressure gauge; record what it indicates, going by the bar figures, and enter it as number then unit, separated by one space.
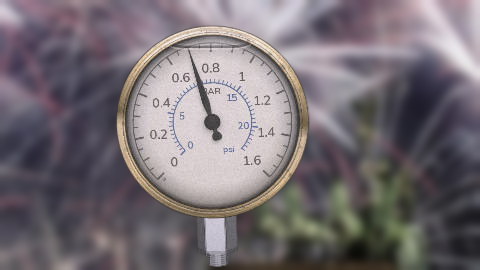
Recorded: 0.7 bar
